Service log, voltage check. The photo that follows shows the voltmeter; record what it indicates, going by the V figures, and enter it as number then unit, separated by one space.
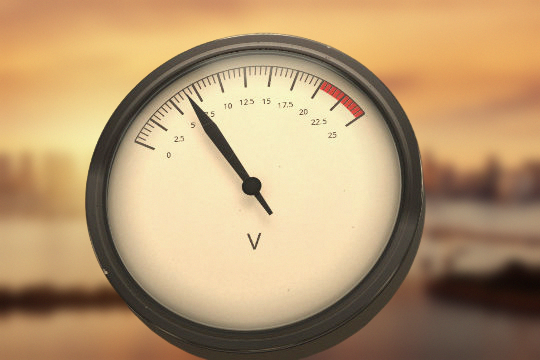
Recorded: 6.5 V
